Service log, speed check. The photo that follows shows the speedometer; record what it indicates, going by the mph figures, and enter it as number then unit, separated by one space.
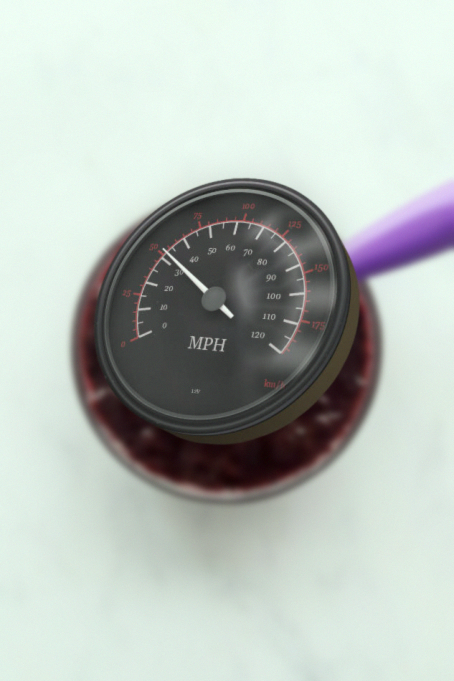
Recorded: 32.5 mph
